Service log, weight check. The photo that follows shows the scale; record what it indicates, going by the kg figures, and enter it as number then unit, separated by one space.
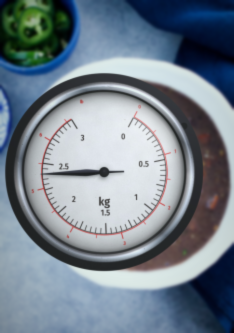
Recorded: 2.4 kg
